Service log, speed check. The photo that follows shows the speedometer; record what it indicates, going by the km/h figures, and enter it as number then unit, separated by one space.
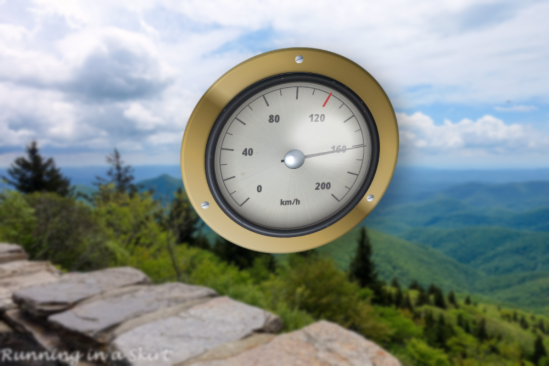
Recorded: 160 km/h
